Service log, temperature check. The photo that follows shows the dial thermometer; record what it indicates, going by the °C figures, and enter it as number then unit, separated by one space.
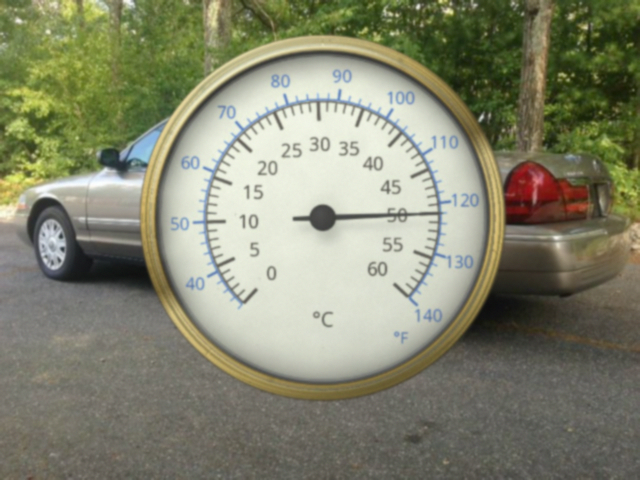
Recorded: 50 °C
